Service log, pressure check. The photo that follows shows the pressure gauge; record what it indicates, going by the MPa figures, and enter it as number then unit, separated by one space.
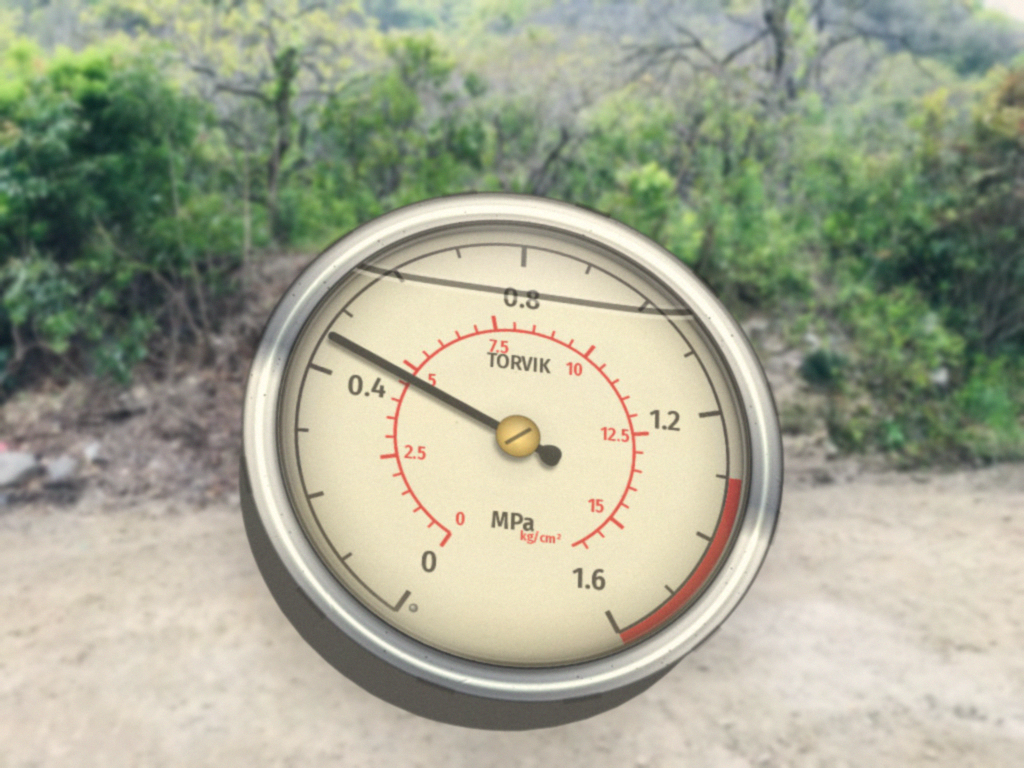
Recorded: 0.45 MPa
